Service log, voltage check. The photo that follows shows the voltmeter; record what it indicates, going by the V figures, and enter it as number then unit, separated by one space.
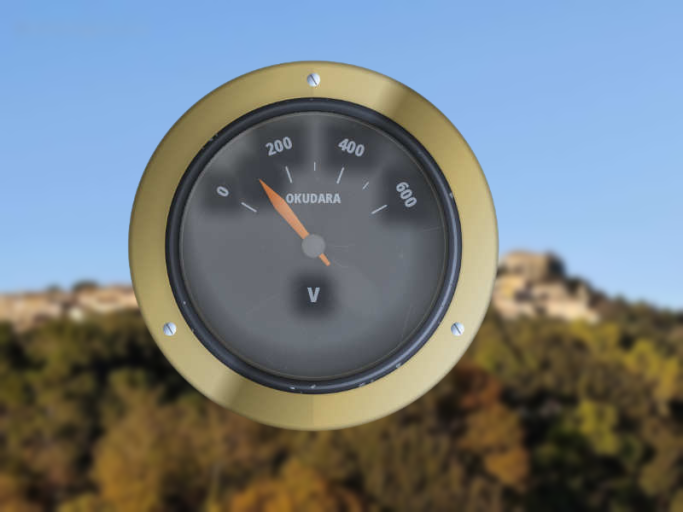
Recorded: 100 V
